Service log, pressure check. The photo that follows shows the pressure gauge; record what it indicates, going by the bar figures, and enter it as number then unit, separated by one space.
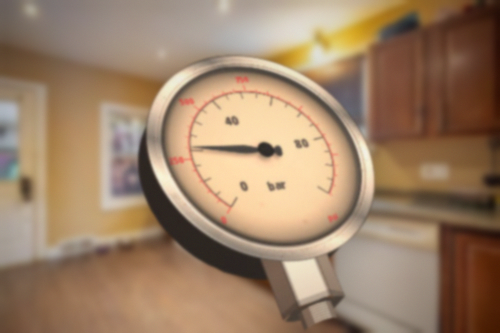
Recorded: 20 bar
